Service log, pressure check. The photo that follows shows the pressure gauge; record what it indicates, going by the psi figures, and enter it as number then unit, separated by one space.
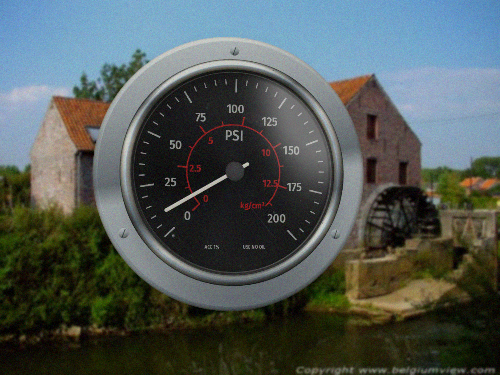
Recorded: 10 psi
